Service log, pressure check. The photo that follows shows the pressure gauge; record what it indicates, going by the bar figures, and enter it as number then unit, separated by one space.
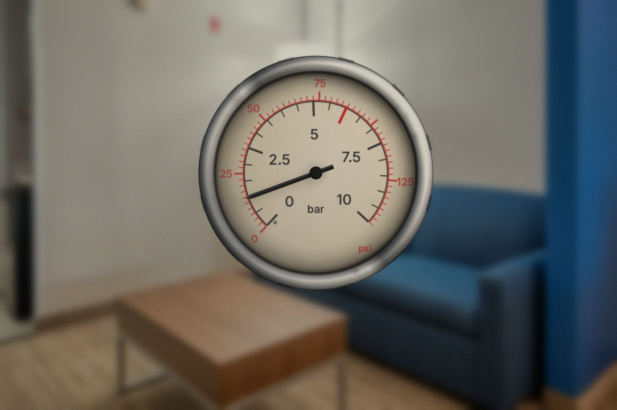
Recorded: 1 bar
